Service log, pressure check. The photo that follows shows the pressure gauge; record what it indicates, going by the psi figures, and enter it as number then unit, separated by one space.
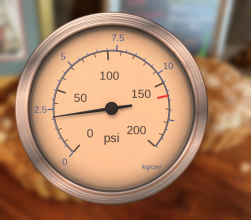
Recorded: 30 psi
